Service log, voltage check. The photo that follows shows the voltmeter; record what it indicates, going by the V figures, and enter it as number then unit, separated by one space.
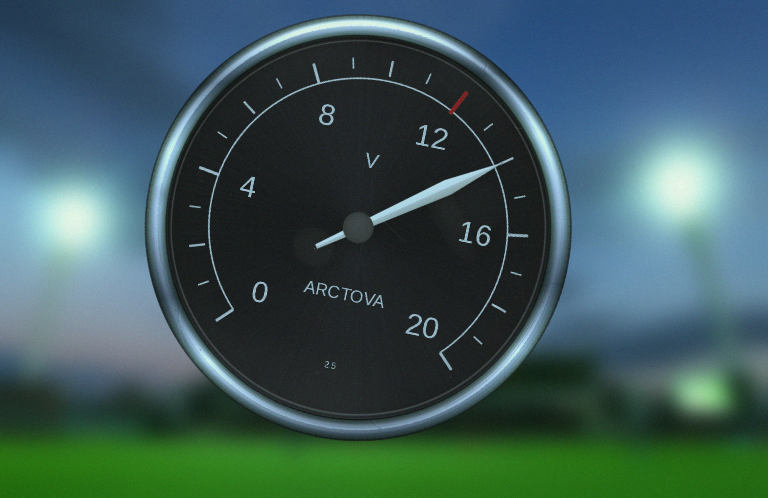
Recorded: 14 V
